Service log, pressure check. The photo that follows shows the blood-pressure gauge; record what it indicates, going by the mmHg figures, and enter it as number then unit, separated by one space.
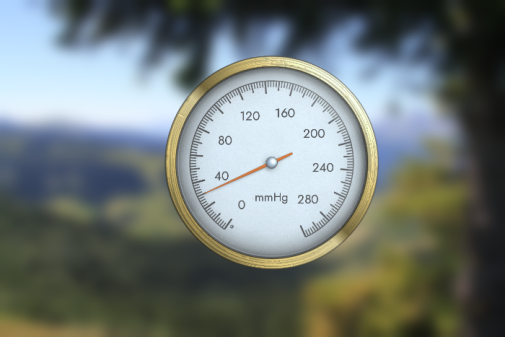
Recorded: 30 mmHg
